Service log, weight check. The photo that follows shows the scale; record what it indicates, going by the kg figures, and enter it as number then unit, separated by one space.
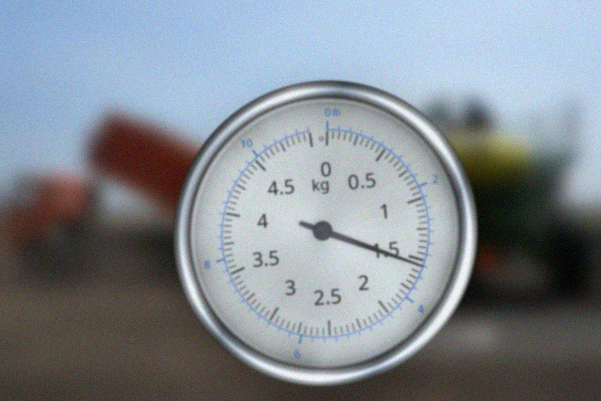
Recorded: 1.55 kg
